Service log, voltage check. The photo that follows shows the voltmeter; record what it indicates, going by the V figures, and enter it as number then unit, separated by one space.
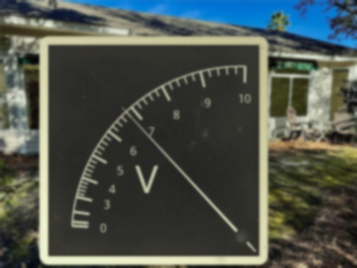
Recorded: 6.8 V
